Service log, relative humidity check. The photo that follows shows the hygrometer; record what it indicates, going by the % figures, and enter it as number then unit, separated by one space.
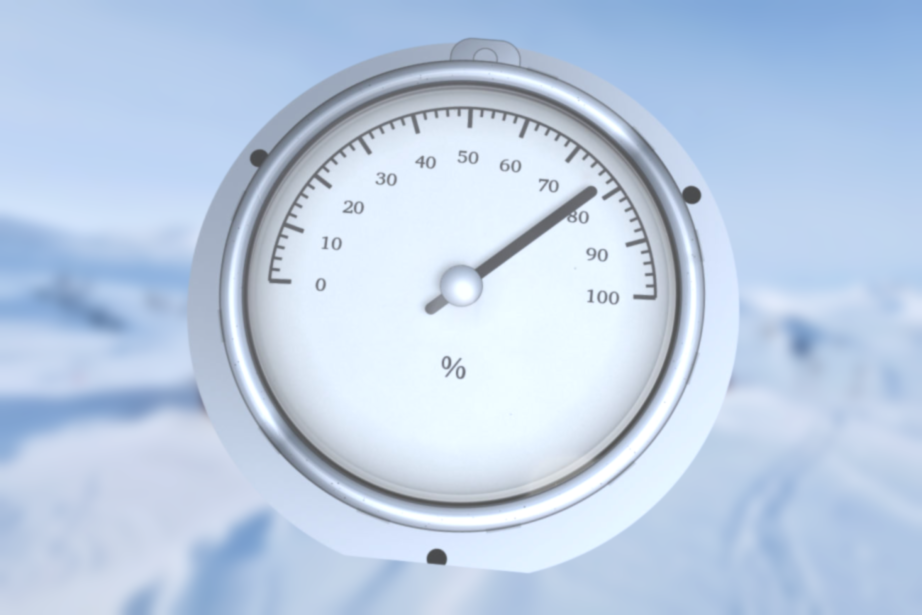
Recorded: 78 %
